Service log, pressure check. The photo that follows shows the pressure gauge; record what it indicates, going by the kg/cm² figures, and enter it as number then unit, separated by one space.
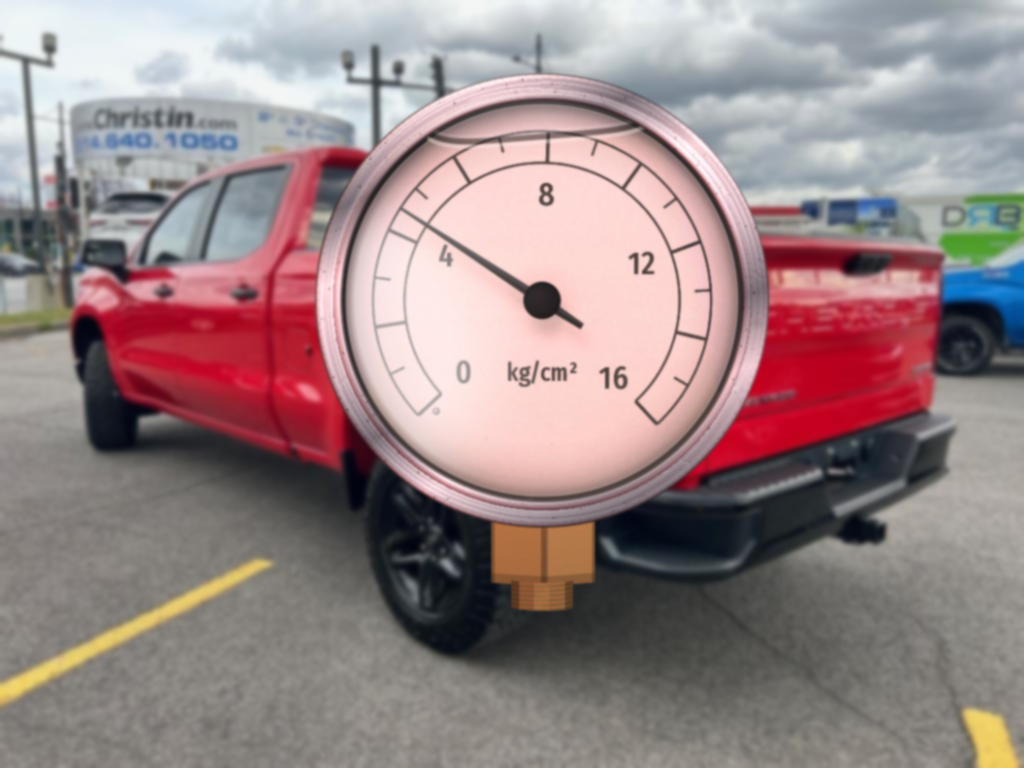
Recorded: 4.5 kg/cm²
